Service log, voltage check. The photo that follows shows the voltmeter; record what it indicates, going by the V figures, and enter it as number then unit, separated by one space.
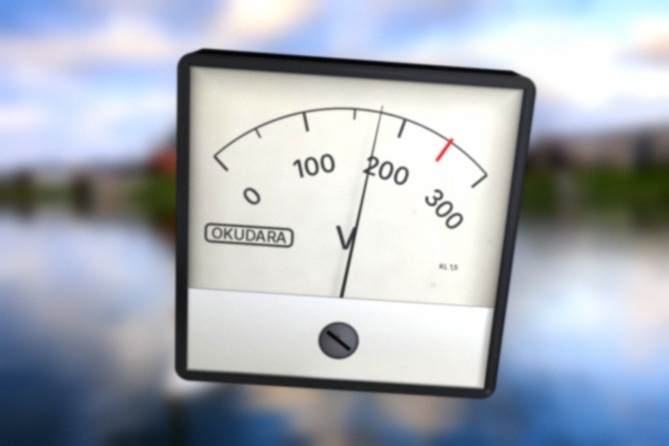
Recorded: 175 V
